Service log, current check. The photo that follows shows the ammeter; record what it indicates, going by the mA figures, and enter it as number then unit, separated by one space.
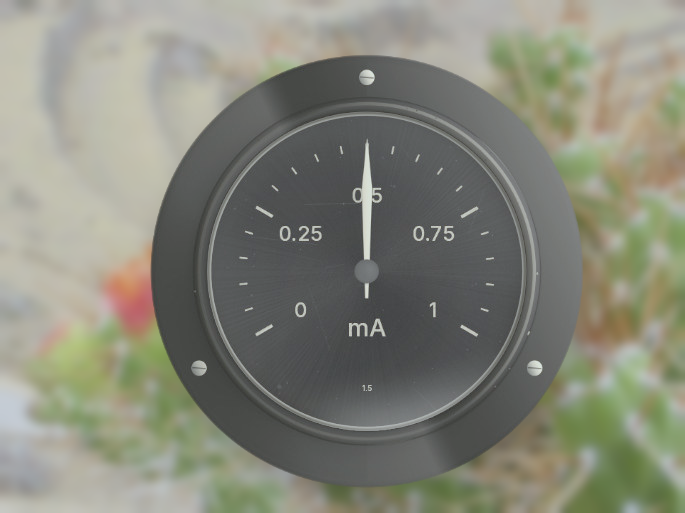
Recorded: 0.5 mA
